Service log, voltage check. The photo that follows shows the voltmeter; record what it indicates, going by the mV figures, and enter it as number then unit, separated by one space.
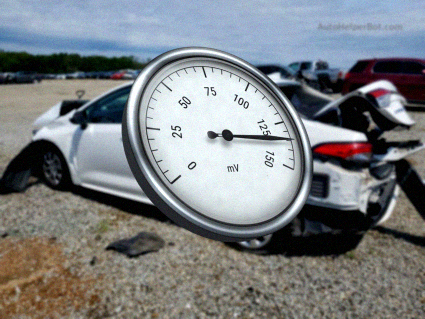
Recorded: 135 mV
